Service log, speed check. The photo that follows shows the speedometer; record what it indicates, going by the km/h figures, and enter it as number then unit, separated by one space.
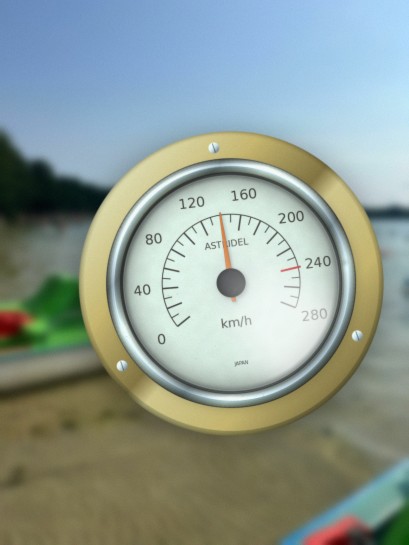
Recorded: 140 km/h
